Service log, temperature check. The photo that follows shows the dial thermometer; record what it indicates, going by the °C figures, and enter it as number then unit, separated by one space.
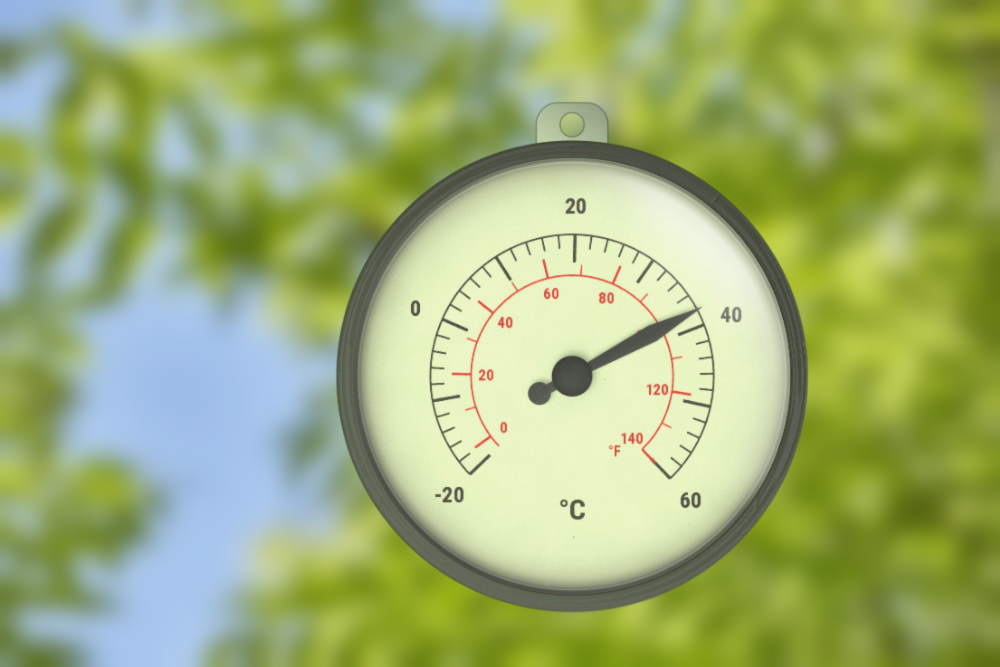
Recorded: 38 °C
